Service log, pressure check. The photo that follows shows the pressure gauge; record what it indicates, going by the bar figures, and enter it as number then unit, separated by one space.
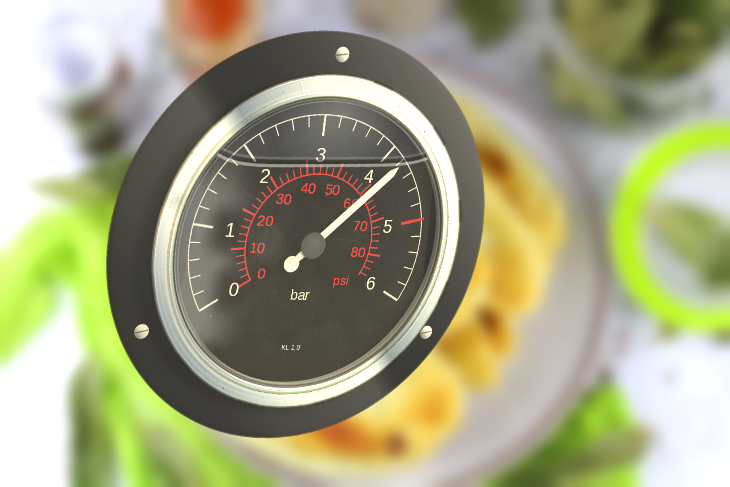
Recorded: 4.2 bar
